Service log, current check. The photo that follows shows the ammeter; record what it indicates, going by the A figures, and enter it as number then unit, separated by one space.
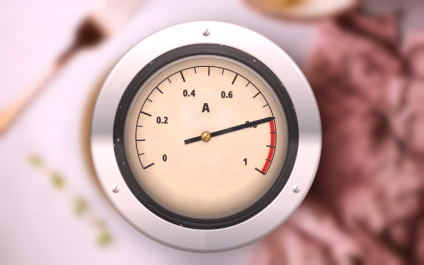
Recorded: 0.8 A
